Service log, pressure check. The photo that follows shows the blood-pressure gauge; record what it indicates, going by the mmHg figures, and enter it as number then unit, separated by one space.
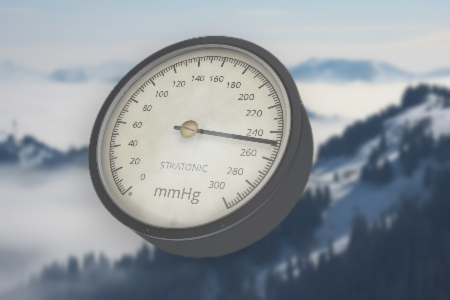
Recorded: 250 mmHg
